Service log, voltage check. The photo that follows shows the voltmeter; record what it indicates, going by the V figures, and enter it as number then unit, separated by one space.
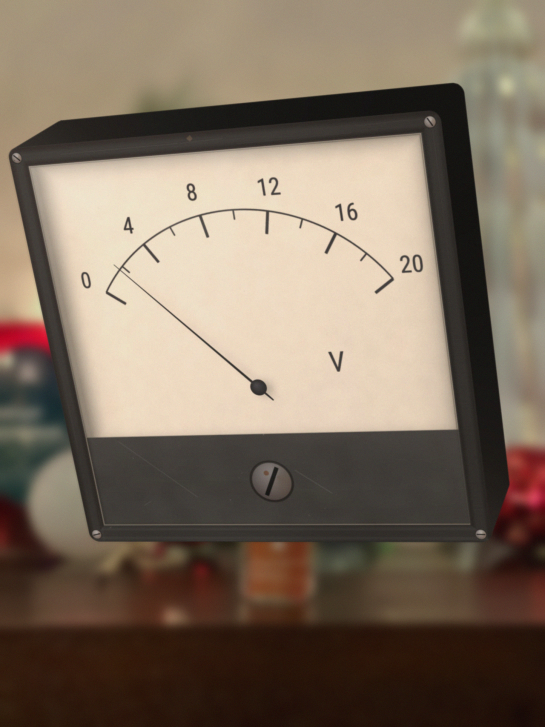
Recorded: 2 V
